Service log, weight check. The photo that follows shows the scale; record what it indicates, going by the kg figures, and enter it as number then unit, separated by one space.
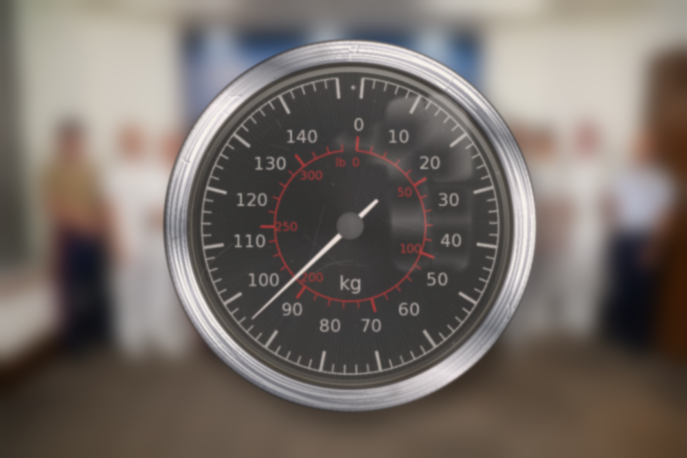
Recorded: 95 kg
